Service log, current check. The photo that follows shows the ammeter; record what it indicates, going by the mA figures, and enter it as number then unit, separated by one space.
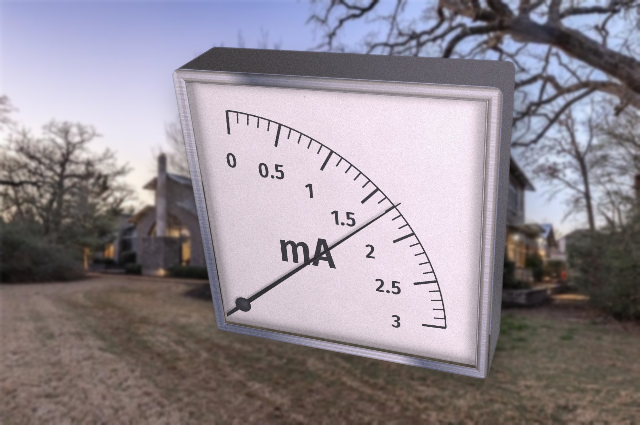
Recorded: 1.7 mA
